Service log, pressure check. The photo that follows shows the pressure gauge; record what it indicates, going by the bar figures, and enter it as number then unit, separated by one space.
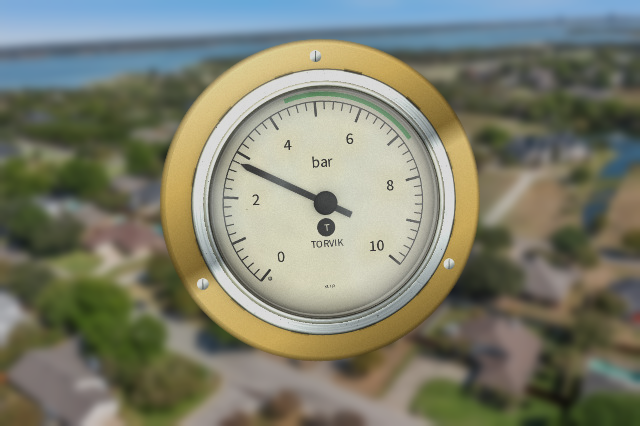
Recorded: 2.8 bar
